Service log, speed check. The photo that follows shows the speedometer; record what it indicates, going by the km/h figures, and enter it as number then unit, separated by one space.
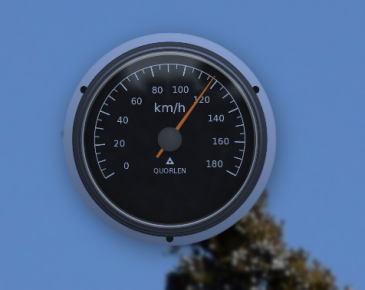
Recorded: 117.5 km/h
